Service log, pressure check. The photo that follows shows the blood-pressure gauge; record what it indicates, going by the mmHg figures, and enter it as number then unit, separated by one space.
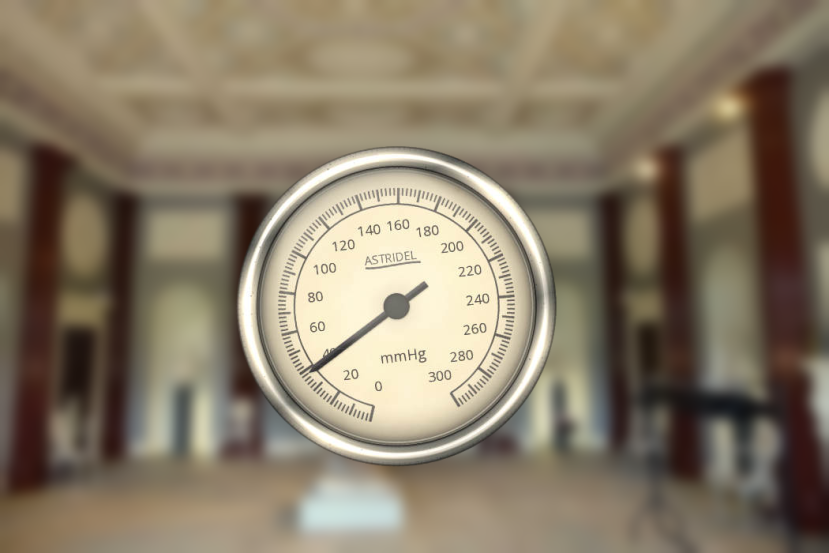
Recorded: 38 mmHg
